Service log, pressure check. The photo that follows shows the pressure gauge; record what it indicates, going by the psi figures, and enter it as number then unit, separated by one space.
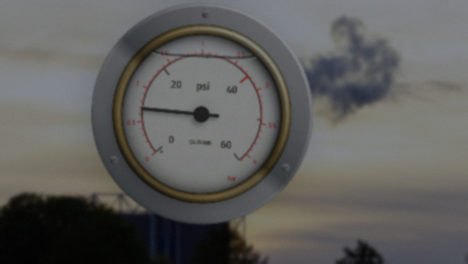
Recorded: 10 psi
